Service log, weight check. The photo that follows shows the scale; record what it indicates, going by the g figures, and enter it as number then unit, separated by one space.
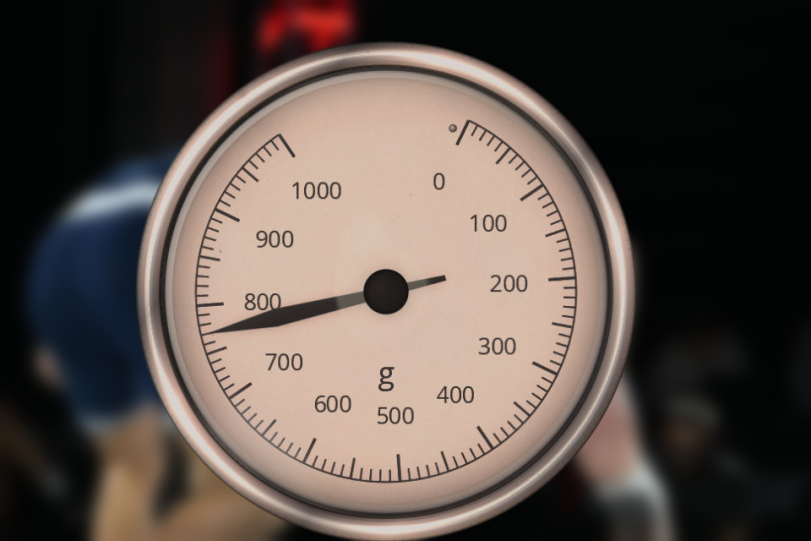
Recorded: 770 g
